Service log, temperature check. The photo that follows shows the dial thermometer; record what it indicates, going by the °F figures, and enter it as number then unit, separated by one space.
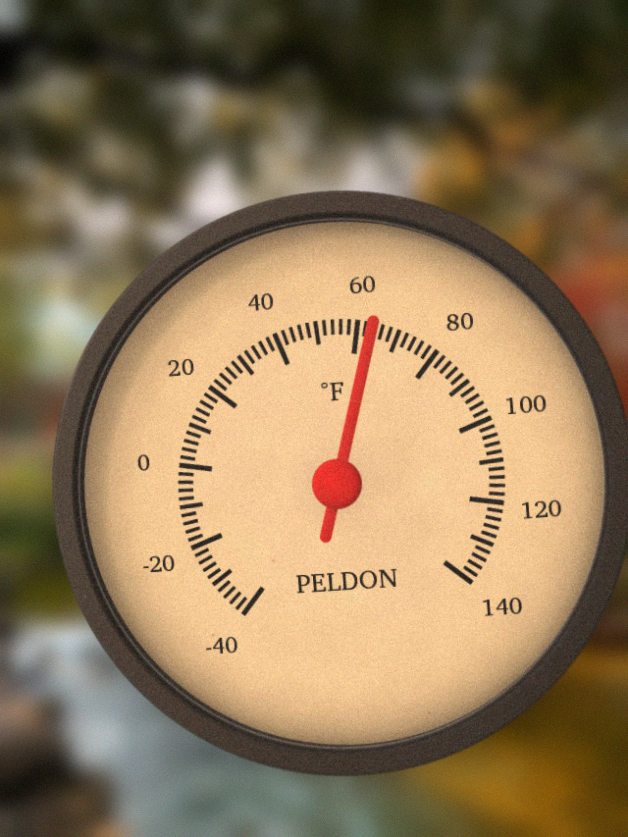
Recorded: 64 °F
